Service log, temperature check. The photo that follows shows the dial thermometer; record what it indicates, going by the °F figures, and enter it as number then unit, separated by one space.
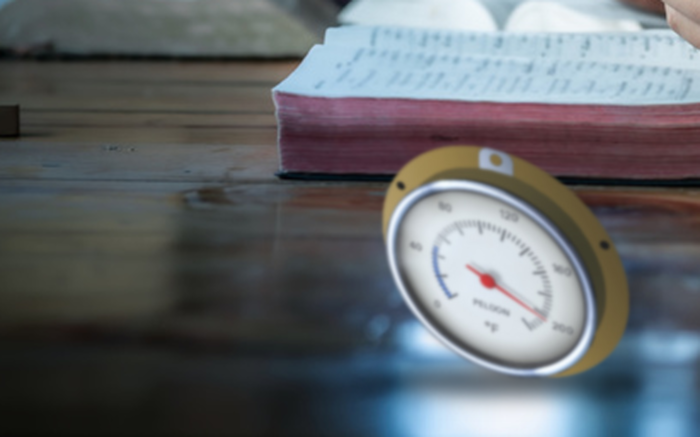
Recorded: 200 °F
